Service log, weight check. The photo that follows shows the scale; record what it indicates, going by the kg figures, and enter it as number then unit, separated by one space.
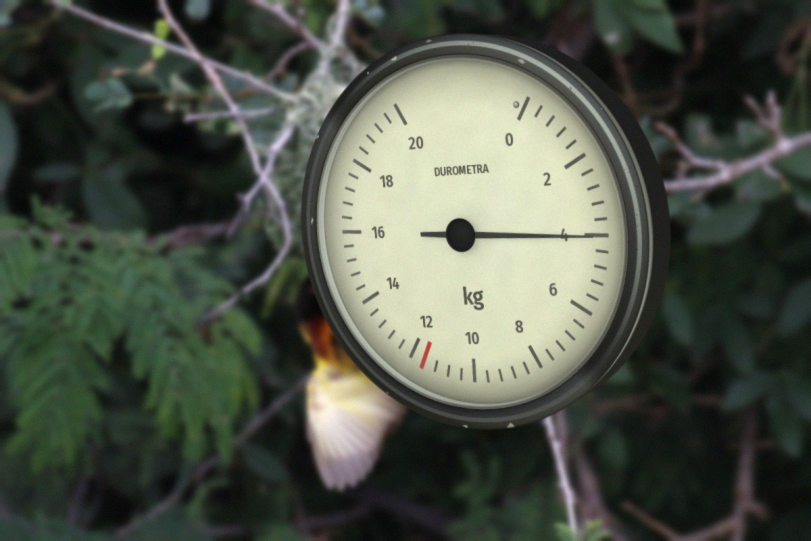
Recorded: 4 kg
